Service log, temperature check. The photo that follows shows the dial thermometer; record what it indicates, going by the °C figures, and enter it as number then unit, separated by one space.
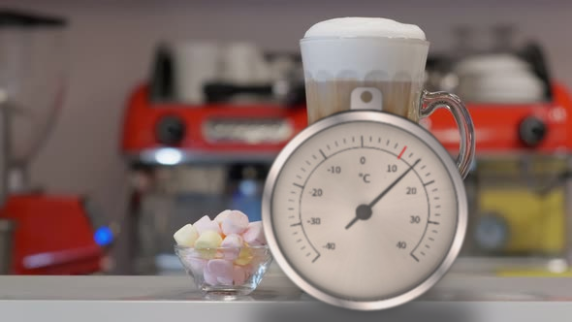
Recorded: 14 °C
